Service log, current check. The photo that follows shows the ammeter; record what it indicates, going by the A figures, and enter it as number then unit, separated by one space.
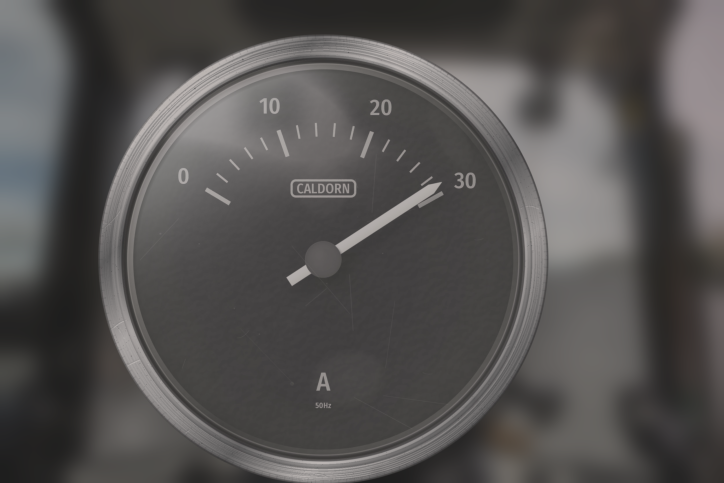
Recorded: 29 A
